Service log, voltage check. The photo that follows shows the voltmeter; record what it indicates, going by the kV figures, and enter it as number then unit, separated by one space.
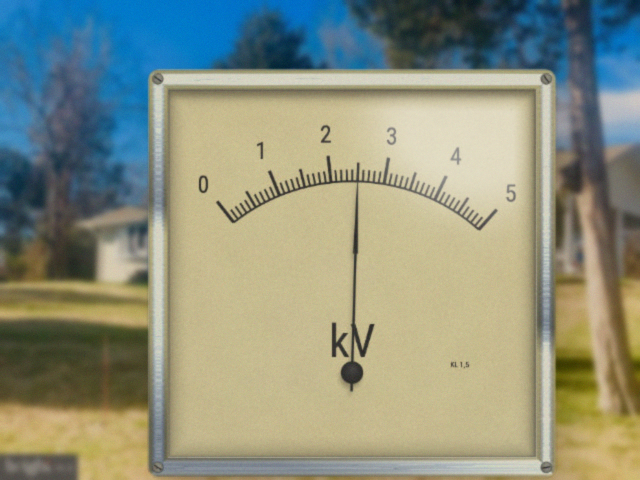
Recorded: 2.5 kV
